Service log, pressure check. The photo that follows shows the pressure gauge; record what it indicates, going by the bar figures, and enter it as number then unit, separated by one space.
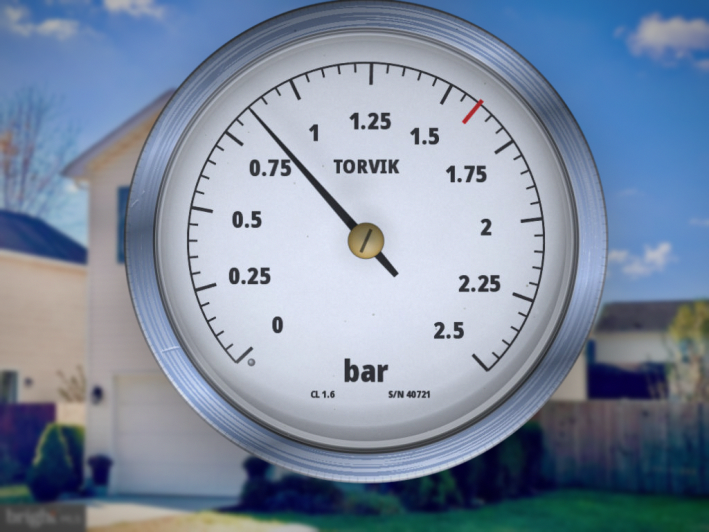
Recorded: 0.85 bar
